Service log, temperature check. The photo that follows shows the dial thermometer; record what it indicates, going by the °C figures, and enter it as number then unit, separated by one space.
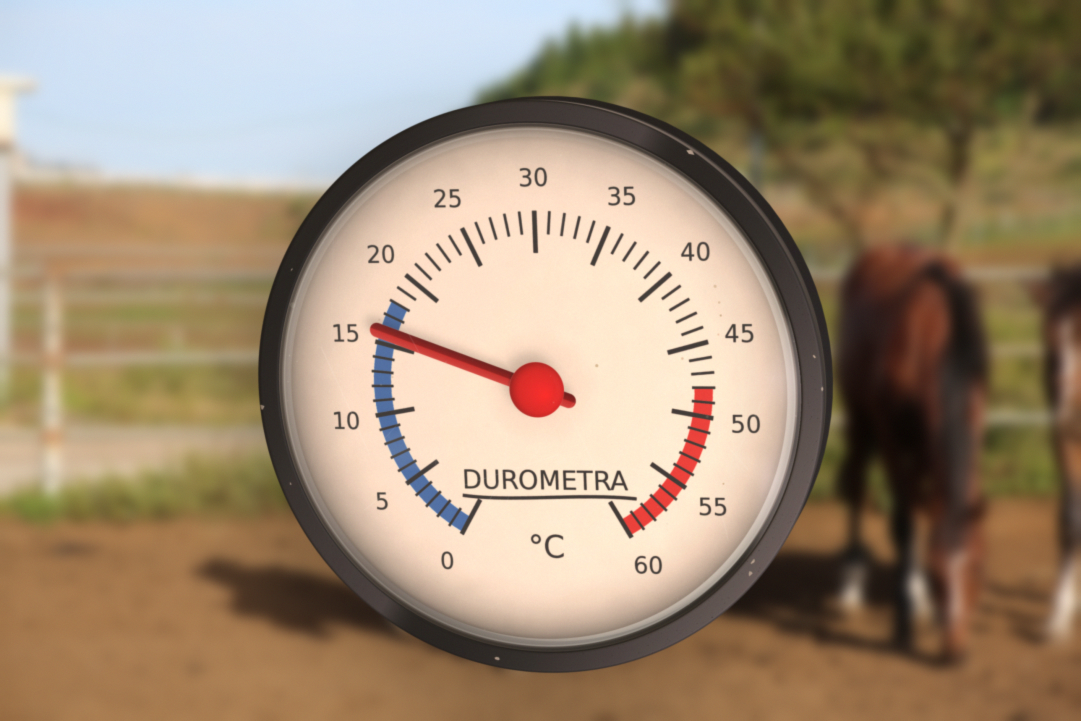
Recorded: 16 °C
